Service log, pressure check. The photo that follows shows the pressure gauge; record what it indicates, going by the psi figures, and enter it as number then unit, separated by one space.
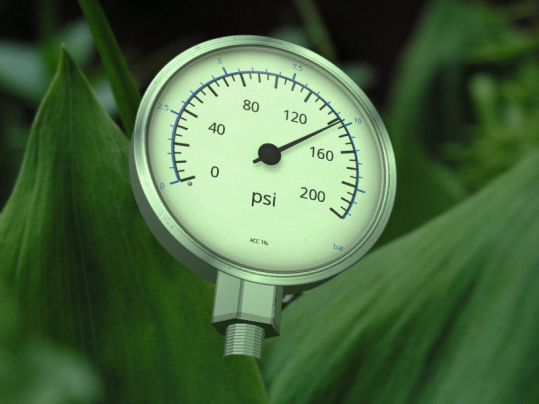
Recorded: 142.5 psi
